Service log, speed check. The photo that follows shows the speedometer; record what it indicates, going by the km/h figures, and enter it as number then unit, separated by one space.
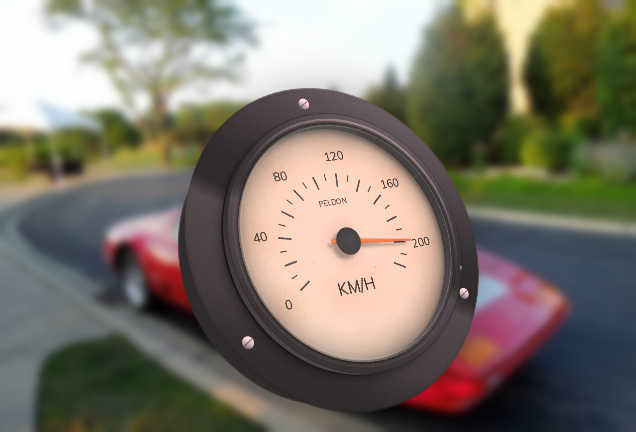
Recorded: 200 km/h
